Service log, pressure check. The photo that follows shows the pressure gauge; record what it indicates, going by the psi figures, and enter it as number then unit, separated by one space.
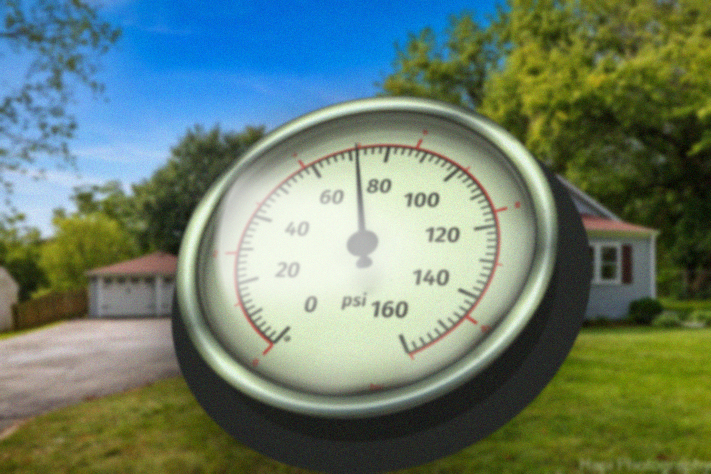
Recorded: 72 psi
